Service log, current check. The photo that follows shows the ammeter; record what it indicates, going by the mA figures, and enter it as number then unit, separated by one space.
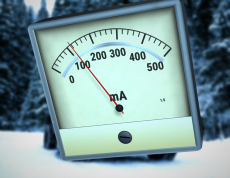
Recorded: 120 mA
